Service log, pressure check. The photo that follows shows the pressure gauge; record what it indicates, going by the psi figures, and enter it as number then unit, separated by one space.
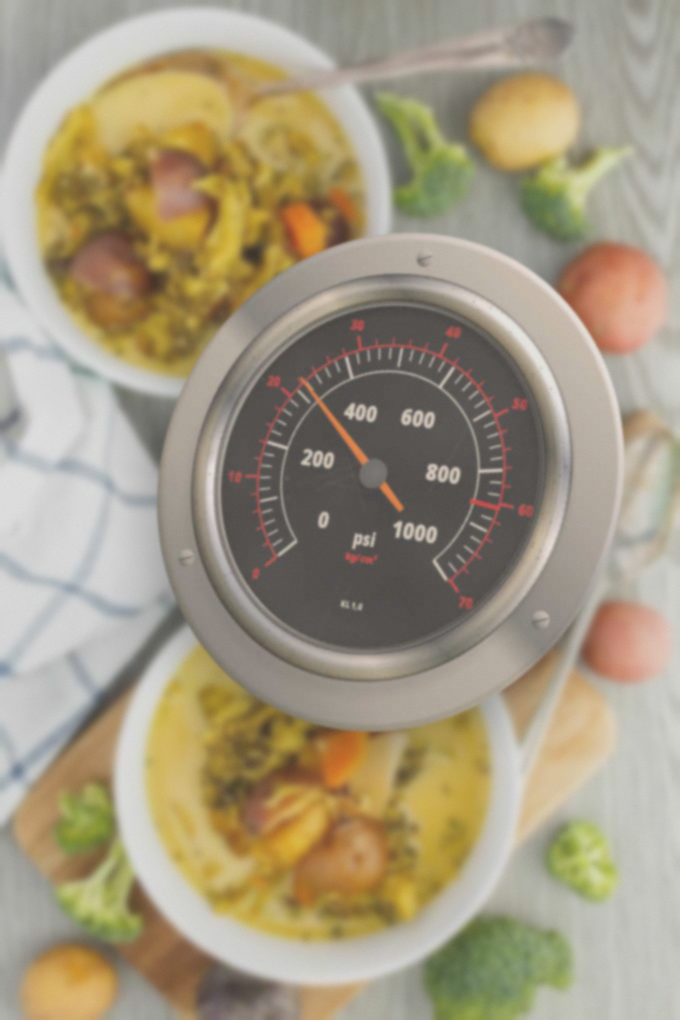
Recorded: 320 psi
